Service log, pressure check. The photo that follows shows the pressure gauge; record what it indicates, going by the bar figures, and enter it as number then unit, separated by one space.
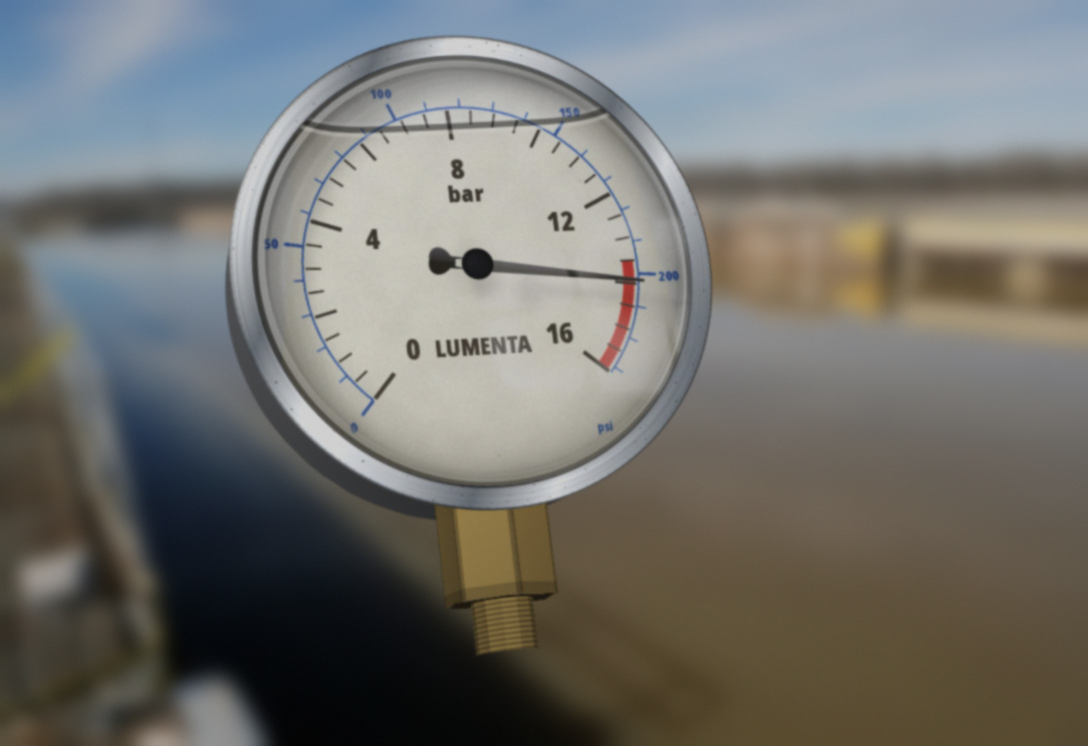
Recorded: 14 bar
